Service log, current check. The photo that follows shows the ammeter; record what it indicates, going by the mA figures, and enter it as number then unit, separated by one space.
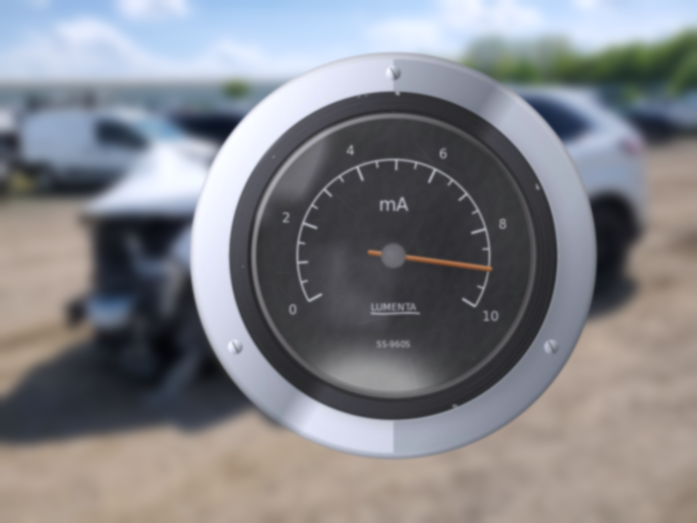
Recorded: 9 mA
